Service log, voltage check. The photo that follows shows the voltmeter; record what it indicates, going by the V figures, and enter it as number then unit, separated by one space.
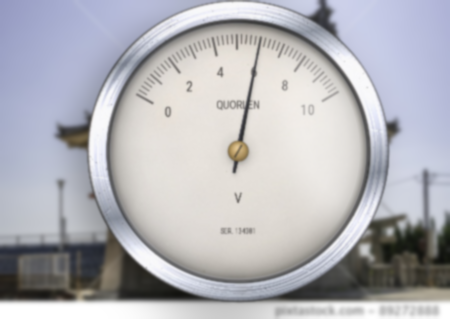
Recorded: 6 V
